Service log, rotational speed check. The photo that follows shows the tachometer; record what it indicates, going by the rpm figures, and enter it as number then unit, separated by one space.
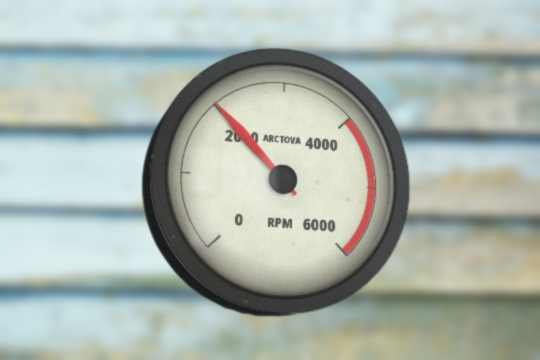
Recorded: 2000 rpm
